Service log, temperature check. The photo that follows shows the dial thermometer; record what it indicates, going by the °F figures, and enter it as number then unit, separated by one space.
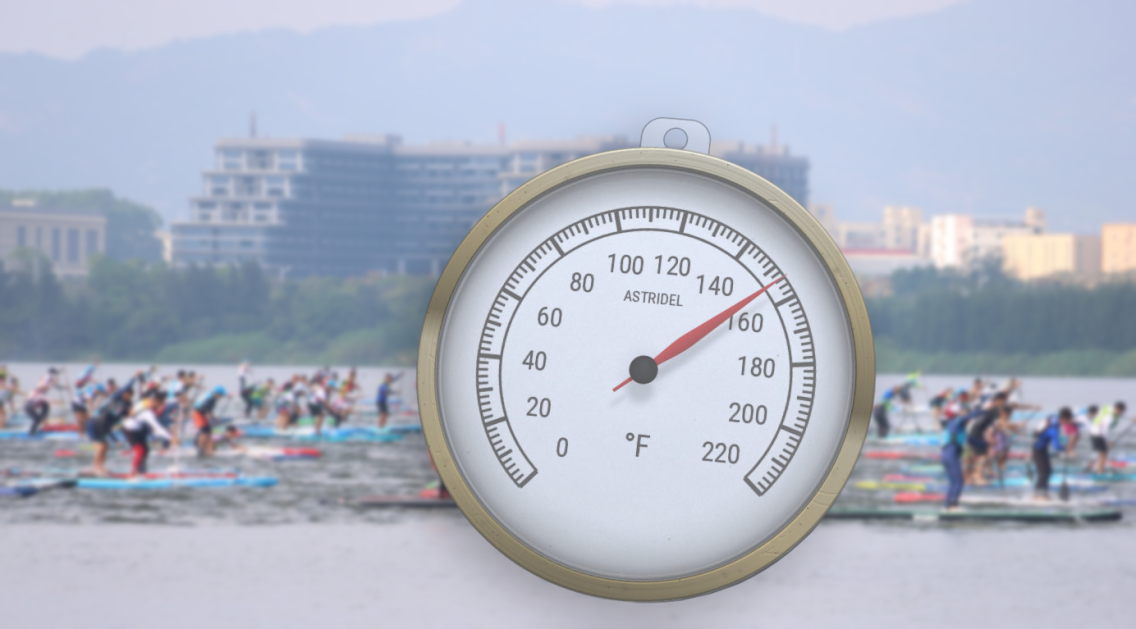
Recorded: 154 °F
